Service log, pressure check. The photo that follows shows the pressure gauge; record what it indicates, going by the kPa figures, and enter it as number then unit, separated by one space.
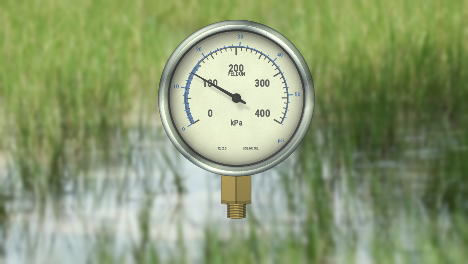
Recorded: 100 kPa
